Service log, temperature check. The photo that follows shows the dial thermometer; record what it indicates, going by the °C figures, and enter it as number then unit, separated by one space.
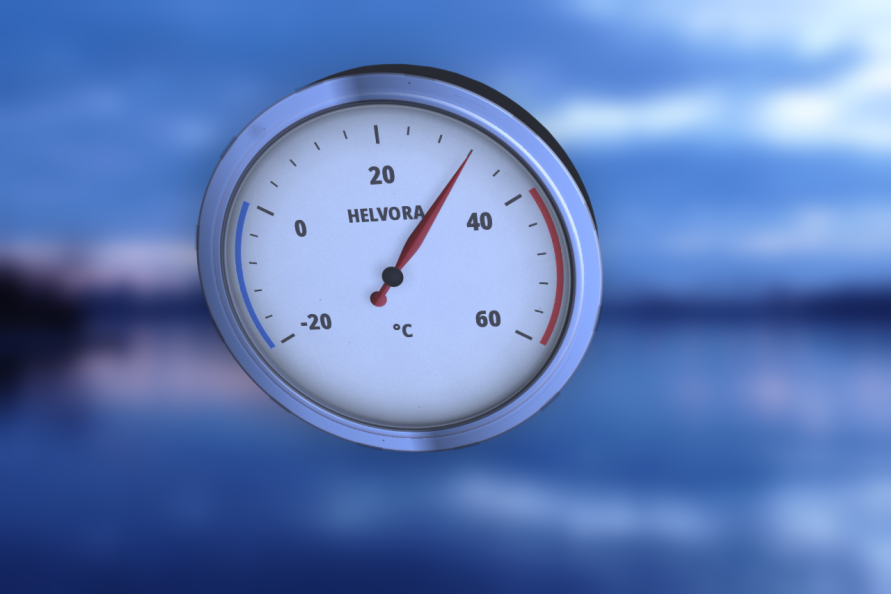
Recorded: 32 °C
